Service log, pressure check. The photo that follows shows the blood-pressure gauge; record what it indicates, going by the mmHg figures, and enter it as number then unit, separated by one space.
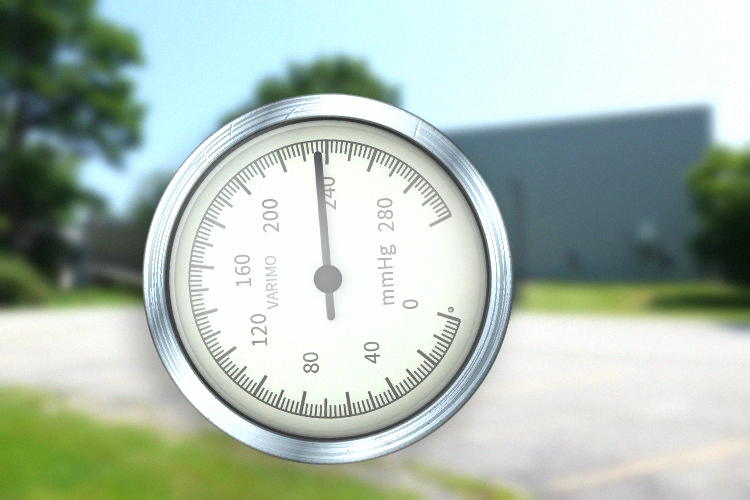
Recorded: 236 mmHg
